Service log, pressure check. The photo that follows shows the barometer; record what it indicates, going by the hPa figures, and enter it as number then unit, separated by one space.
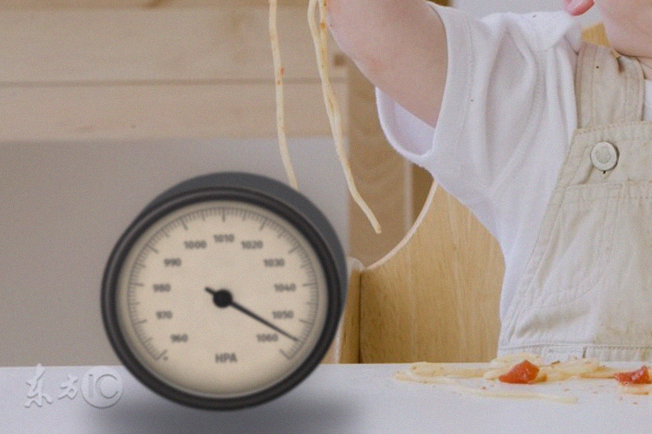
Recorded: 1055 hPa
